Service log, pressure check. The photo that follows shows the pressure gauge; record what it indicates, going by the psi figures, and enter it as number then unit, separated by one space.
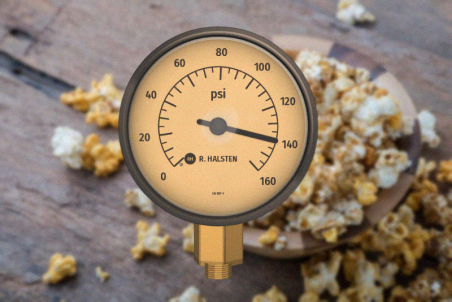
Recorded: 140 psi
